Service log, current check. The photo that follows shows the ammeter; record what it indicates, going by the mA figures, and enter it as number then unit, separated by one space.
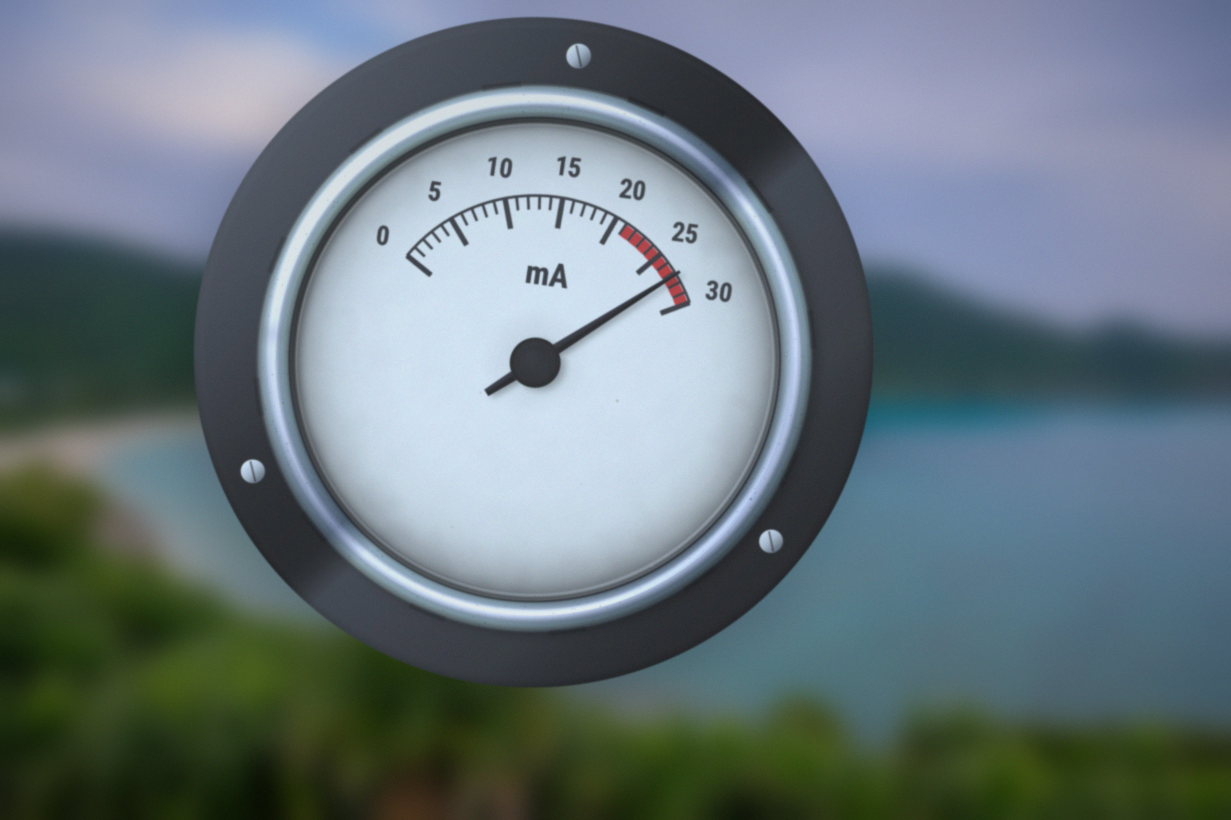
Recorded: 27 mA
